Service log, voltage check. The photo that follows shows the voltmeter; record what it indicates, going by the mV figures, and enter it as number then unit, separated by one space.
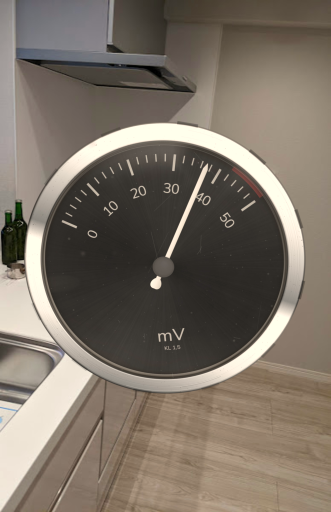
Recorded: 37 mV
